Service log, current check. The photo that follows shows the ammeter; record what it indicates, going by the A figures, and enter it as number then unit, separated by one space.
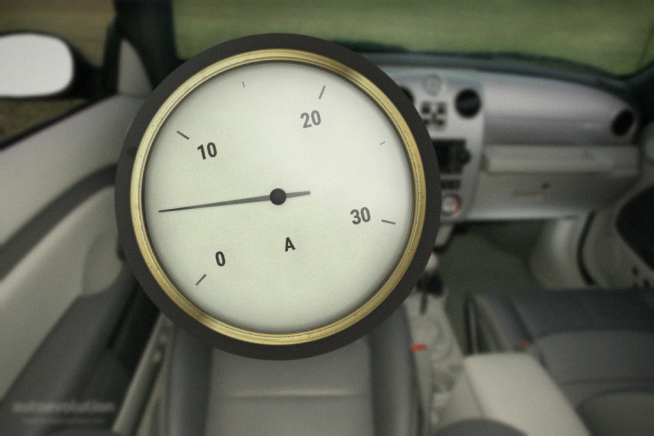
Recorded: 5 A
